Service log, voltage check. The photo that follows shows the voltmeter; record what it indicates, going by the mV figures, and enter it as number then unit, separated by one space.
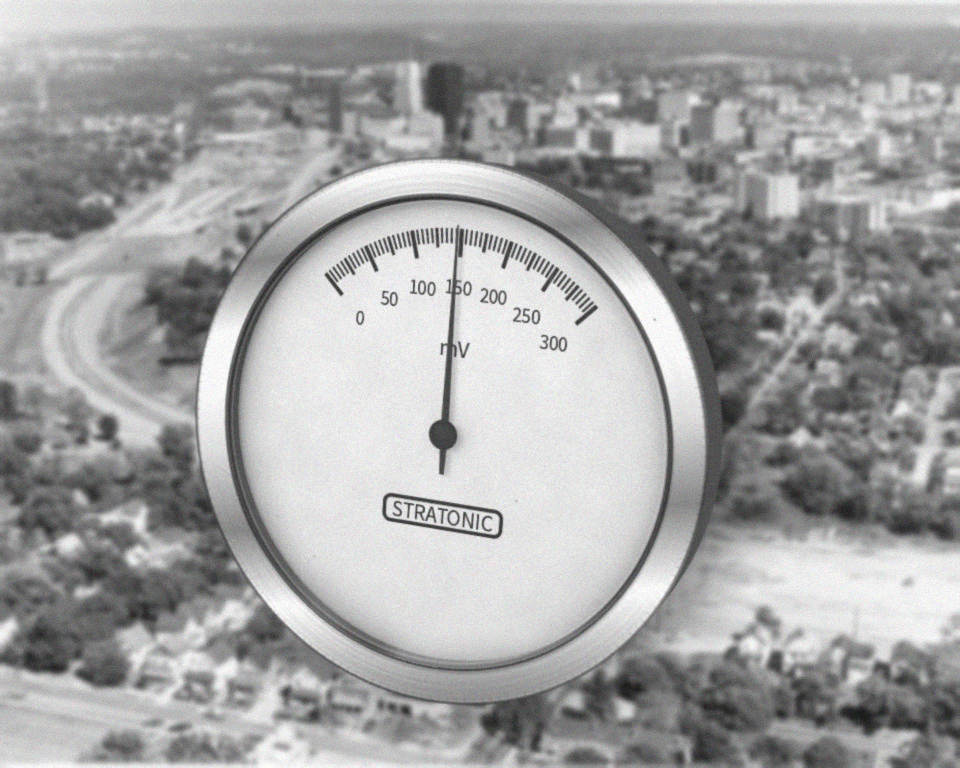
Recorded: 150 mV
